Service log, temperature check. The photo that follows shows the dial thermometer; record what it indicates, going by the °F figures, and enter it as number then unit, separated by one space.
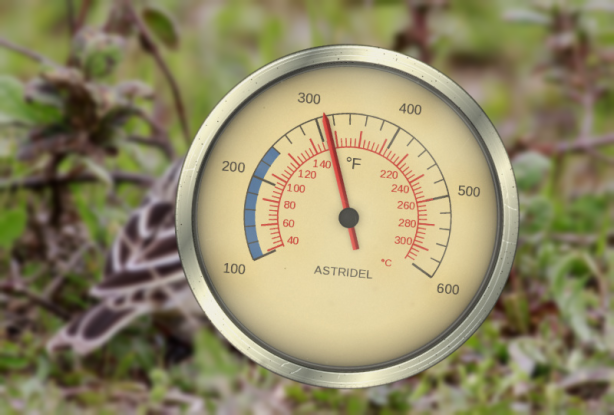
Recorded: 310 °F
